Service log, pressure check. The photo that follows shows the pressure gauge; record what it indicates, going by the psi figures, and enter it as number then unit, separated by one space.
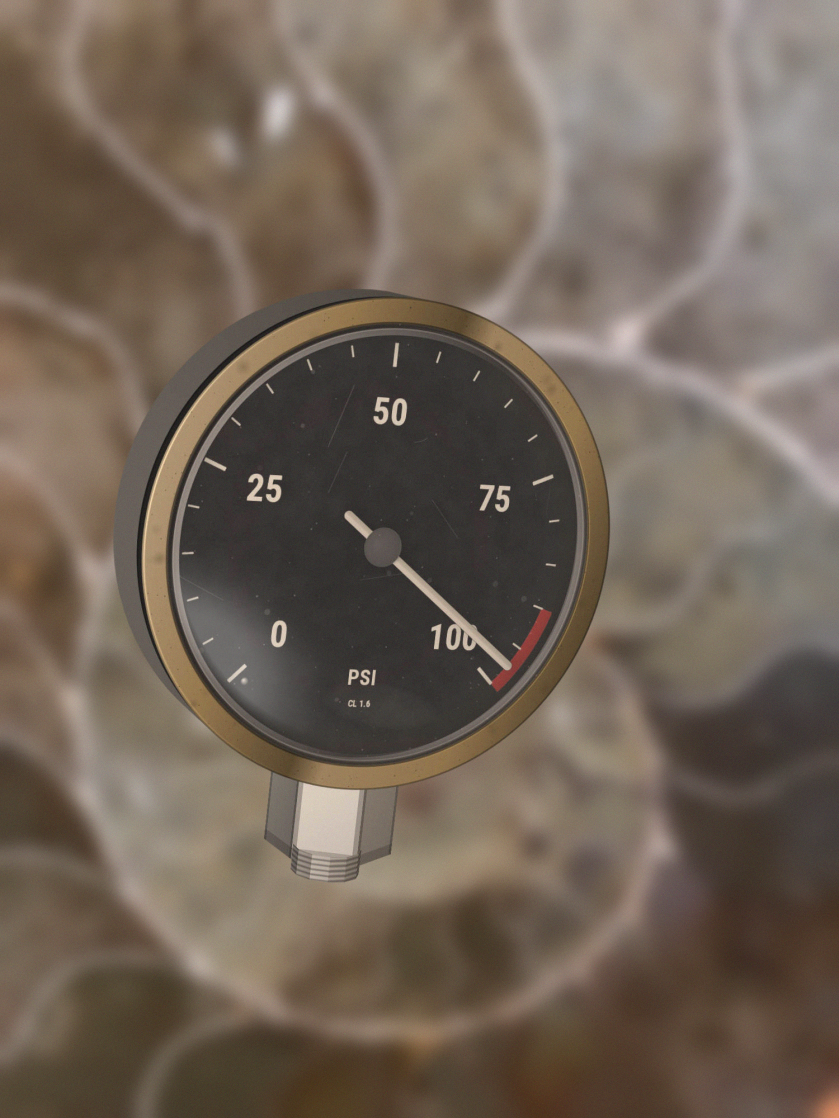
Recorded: 97.5 psi
